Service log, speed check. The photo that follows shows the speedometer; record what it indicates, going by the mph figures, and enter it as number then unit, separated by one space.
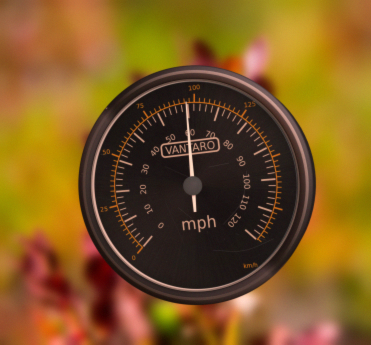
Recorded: 60 mph
